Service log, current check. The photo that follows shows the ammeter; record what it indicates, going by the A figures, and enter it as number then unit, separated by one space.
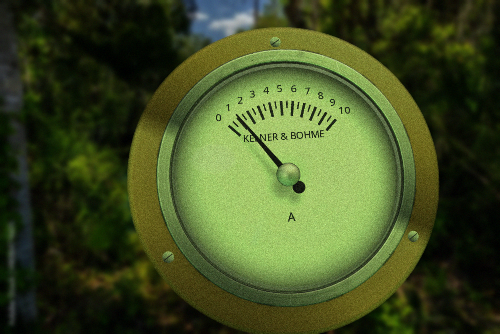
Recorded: 1 A
